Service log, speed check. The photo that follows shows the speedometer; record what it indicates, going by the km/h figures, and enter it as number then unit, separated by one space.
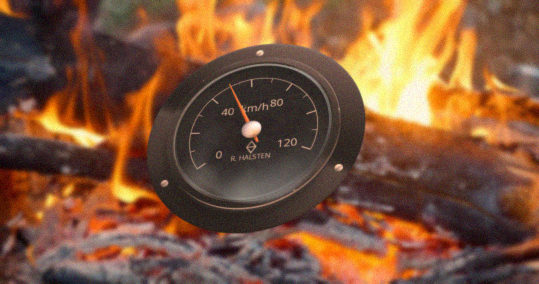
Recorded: 50 km/h
